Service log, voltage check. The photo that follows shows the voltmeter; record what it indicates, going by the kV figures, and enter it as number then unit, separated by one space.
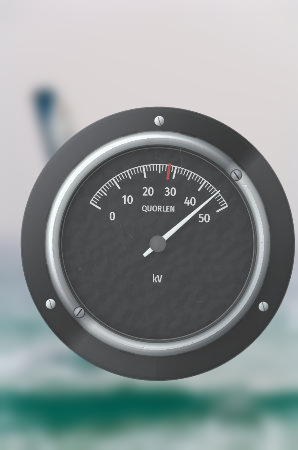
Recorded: 45 kV
